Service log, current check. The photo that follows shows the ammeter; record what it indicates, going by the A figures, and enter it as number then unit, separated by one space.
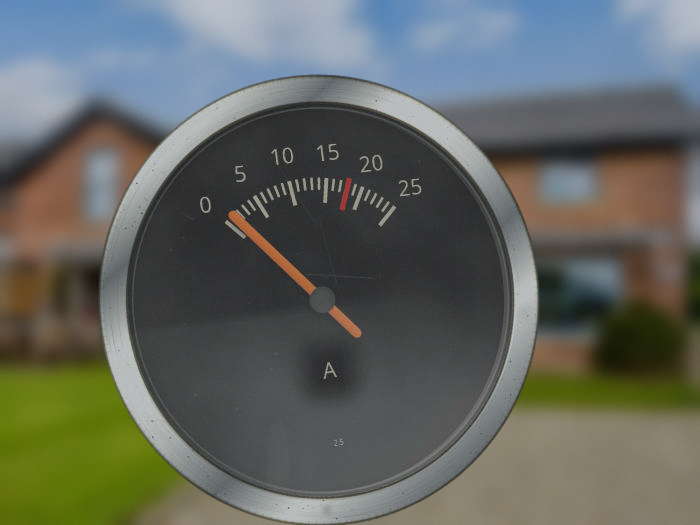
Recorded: 1 A
